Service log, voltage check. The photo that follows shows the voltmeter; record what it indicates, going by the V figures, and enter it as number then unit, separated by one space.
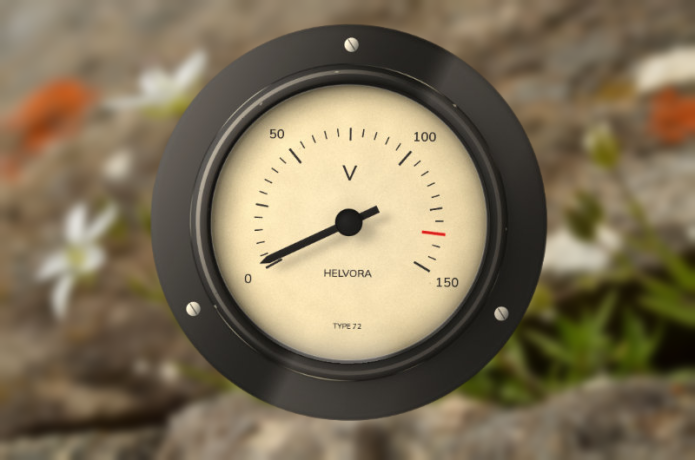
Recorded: 2.5 V
